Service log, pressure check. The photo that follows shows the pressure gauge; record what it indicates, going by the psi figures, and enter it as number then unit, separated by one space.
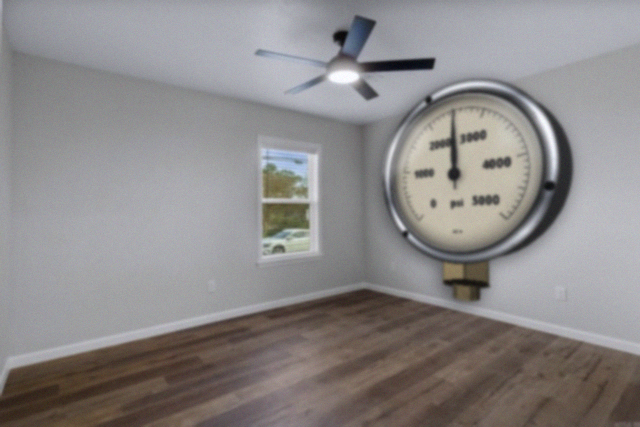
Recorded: 2500 psi
